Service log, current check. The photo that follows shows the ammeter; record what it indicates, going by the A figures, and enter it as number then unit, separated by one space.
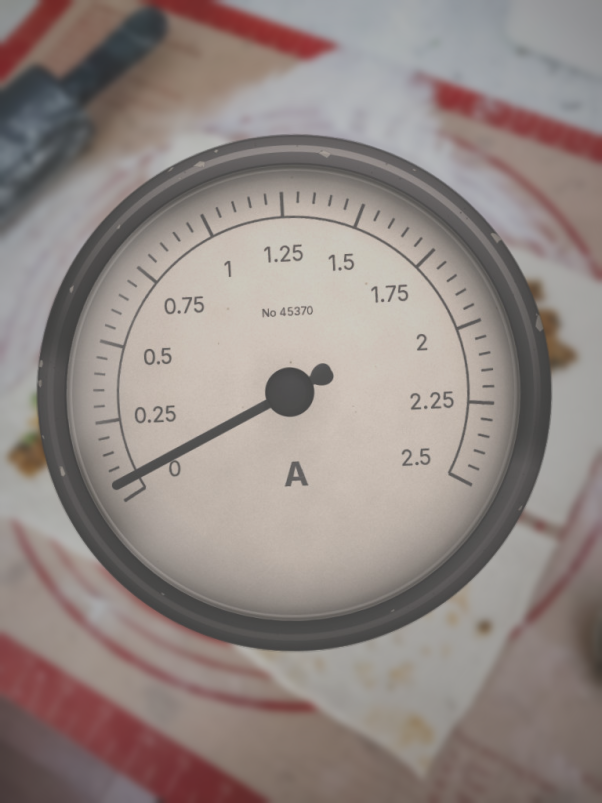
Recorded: 0.05 A
